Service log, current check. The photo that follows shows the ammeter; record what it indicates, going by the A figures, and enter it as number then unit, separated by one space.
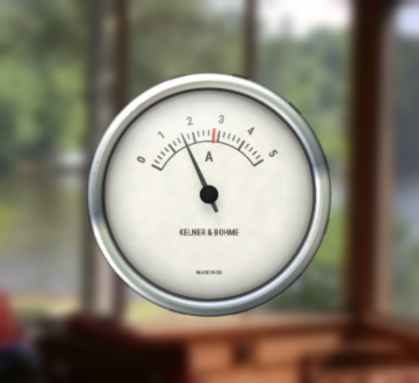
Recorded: 1.6 A
